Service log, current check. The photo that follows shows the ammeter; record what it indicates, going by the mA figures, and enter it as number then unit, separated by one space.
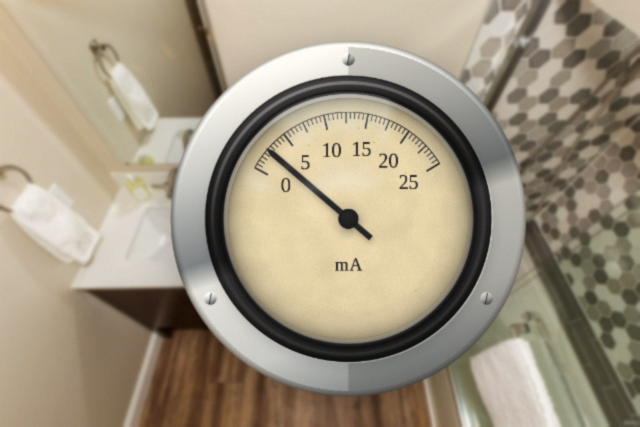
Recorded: 2.5 mA
